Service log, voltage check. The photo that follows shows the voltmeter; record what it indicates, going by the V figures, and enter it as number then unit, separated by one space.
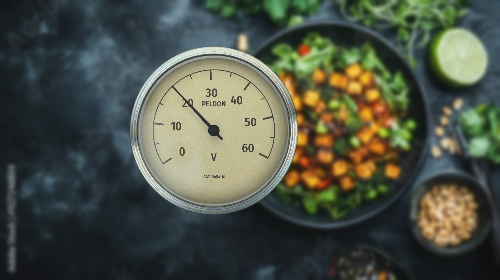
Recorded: 20 V
